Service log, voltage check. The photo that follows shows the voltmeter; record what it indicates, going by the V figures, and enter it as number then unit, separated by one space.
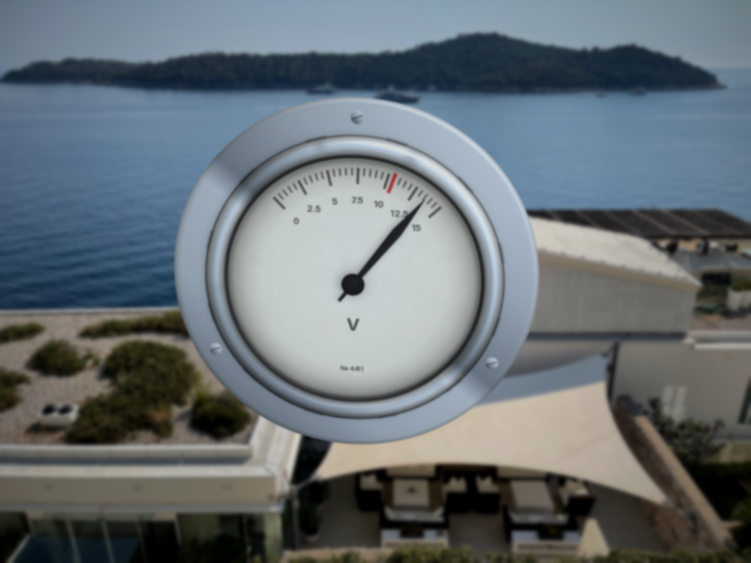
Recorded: 13.5 V
